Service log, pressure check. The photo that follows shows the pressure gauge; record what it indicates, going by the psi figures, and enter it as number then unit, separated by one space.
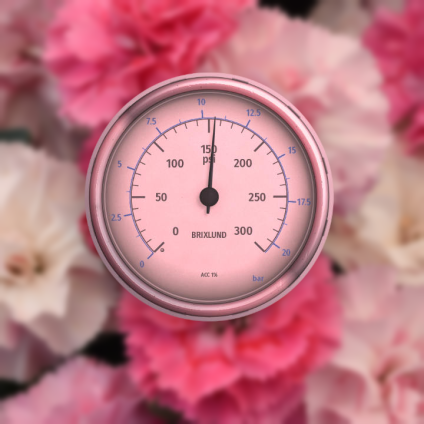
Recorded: 155 psi
